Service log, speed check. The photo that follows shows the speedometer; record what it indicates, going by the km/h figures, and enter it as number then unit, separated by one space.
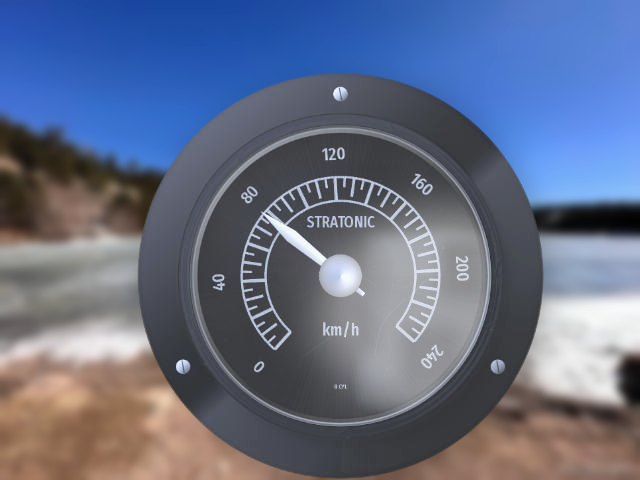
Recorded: 77.5 km/h
